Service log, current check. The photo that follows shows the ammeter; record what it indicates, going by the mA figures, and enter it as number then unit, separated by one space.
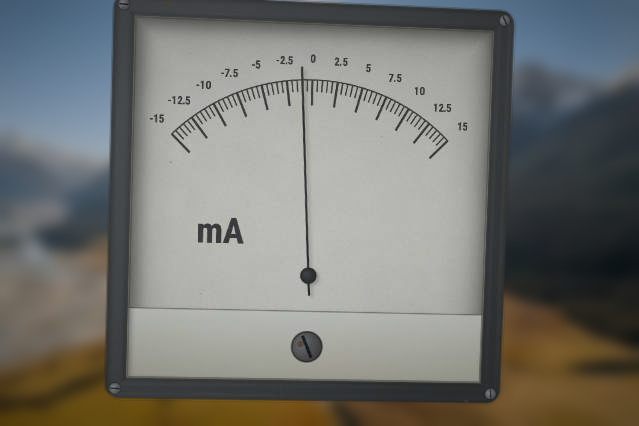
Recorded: -1 mA
